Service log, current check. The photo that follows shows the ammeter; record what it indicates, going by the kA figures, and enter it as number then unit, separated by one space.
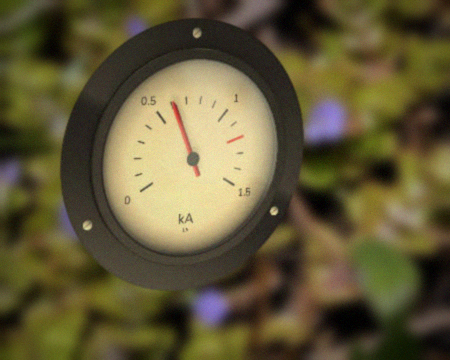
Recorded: 0.6 kA
